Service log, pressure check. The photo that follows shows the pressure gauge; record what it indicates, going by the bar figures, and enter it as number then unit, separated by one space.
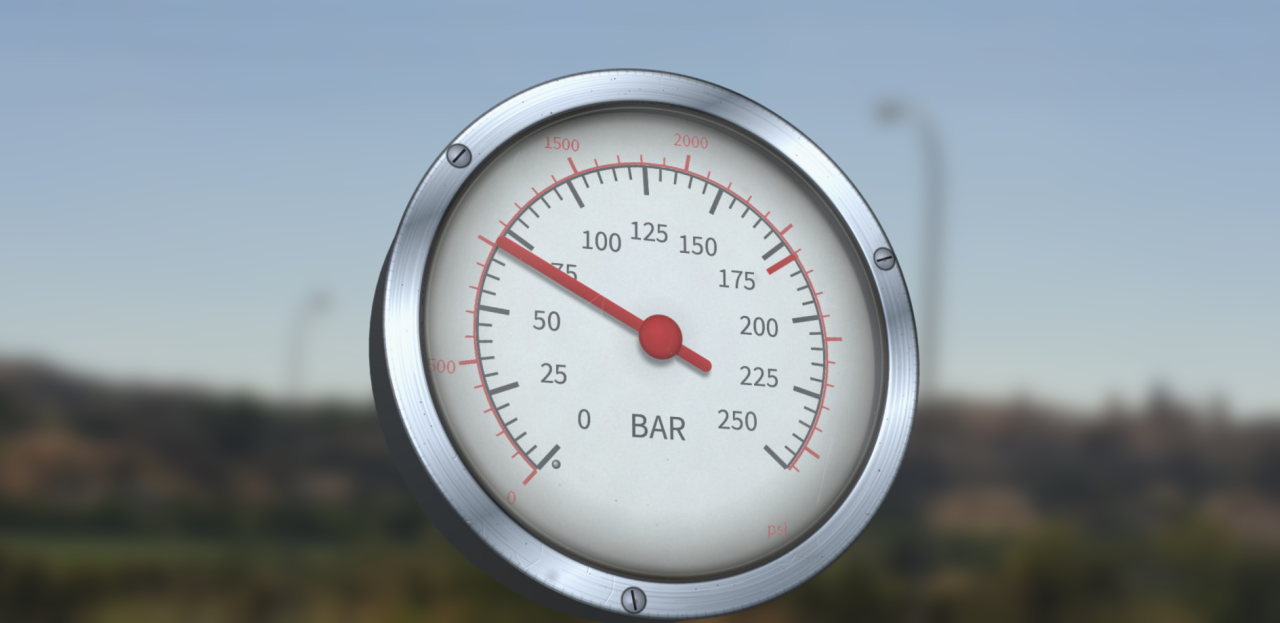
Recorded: 70 bar
